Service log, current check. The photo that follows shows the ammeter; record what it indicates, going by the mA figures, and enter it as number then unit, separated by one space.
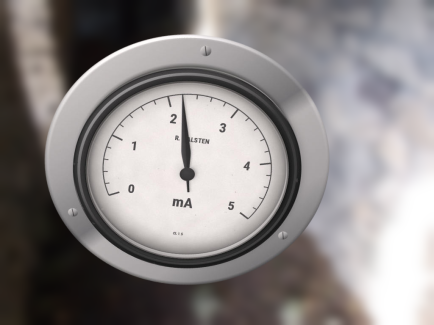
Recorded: 2.2 mA
